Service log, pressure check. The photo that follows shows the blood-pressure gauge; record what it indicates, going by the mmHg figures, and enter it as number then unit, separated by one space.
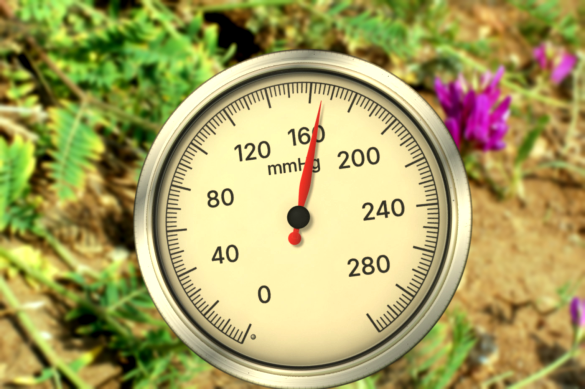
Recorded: 166 mmHg
